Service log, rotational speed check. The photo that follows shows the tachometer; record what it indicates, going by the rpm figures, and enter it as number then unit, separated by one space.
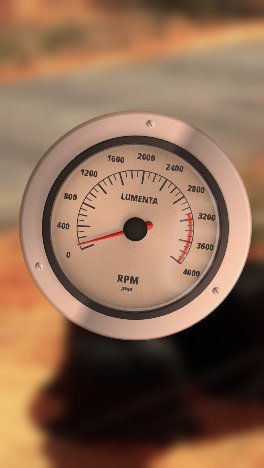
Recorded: 100 rpm
